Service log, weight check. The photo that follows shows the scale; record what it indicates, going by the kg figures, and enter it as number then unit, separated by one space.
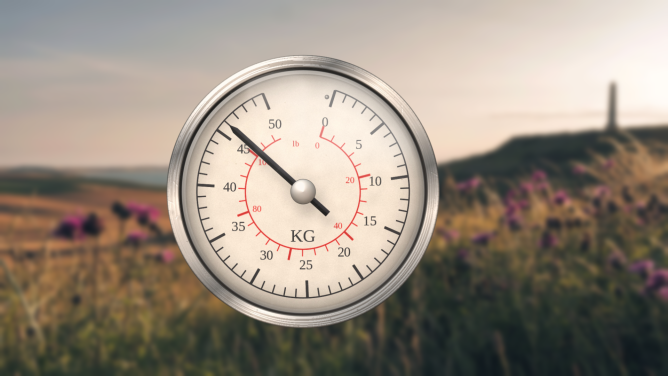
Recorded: 46 kg
